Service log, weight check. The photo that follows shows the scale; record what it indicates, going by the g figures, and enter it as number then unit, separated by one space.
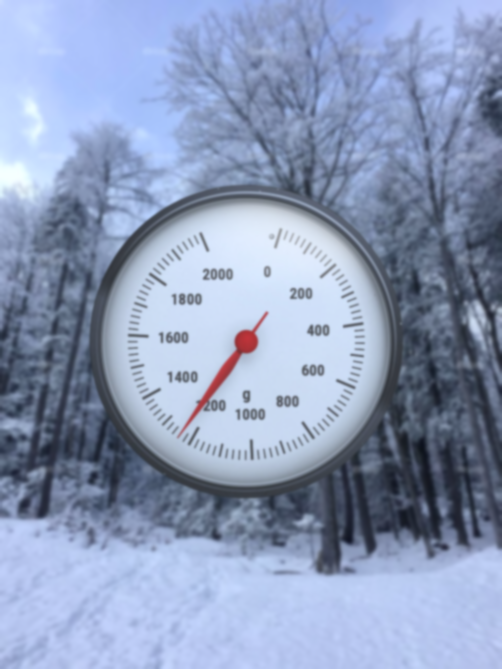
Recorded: 1240 g
